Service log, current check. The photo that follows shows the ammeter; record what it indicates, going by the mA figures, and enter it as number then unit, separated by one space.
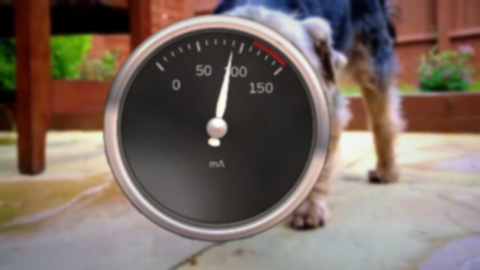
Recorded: 90 mA
